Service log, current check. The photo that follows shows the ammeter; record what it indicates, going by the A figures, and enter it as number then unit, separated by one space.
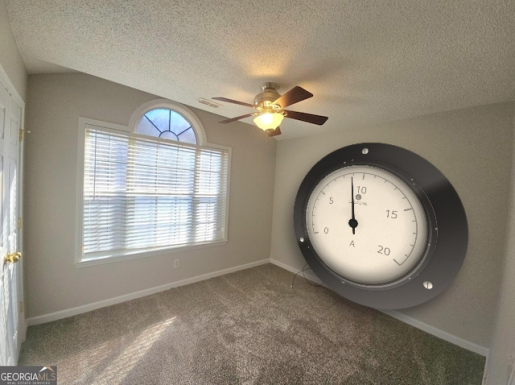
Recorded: 9 A
